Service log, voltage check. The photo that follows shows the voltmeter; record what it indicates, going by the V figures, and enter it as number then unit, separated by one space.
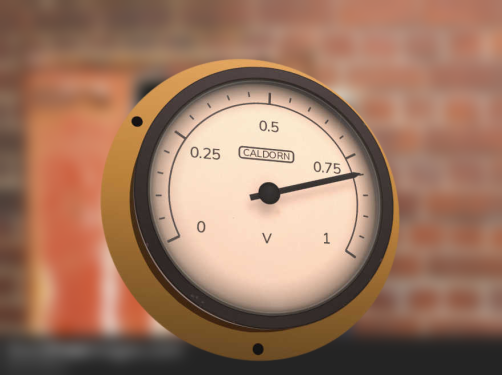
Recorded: 0.8 V
